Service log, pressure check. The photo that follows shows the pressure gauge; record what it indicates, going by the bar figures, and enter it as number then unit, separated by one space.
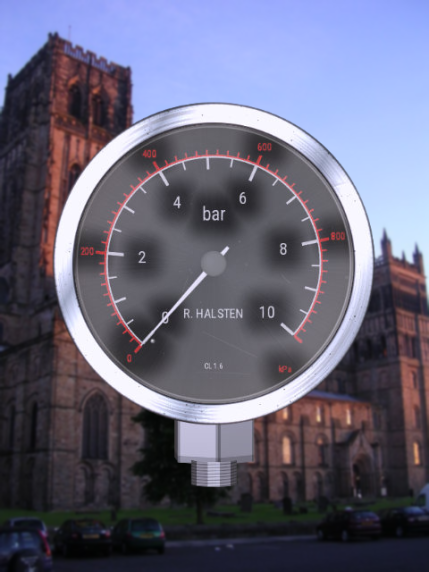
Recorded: 0 bar
